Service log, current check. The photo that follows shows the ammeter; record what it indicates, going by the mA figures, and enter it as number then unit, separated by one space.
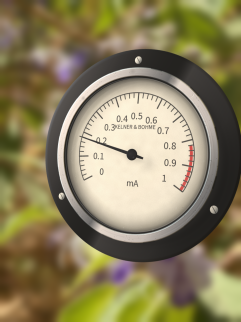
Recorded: 0.18 mA
